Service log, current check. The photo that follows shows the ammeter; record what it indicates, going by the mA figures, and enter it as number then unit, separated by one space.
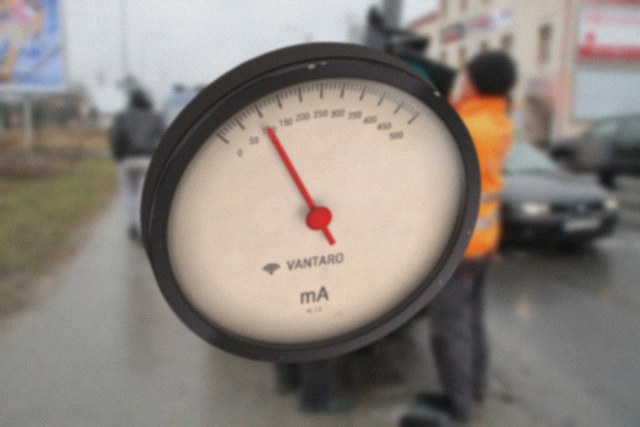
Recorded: 100 mA
